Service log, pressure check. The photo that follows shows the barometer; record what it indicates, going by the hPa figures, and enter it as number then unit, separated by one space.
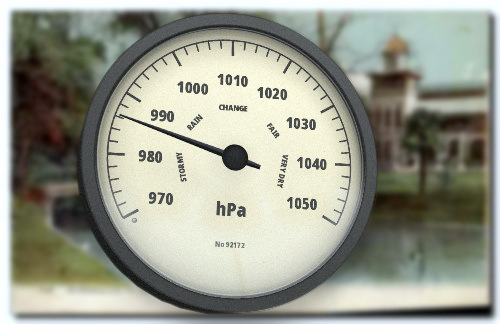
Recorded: 986 hPa
